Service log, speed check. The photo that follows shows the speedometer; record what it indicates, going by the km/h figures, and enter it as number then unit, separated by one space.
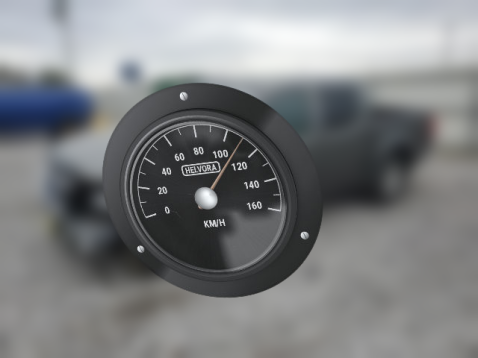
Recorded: 110 km/h
